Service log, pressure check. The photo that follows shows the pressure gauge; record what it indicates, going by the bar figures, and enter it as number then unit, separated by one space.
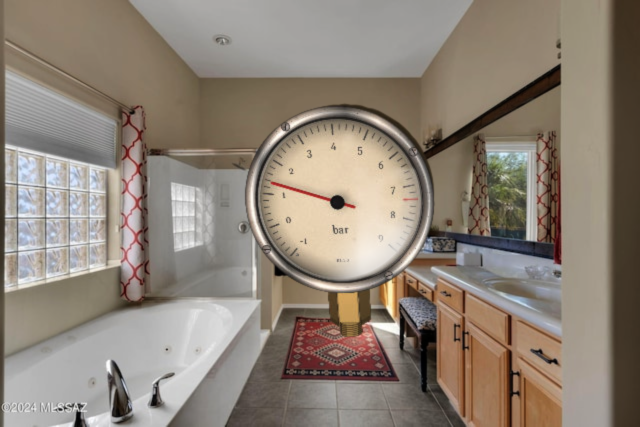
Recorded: 1.4 bar
